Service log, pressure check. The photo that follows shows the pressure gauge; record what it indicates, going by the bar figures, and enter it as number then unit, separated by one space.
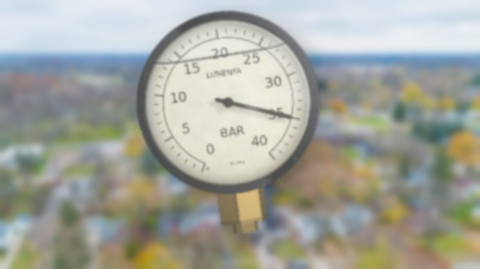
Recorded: 35 bar
